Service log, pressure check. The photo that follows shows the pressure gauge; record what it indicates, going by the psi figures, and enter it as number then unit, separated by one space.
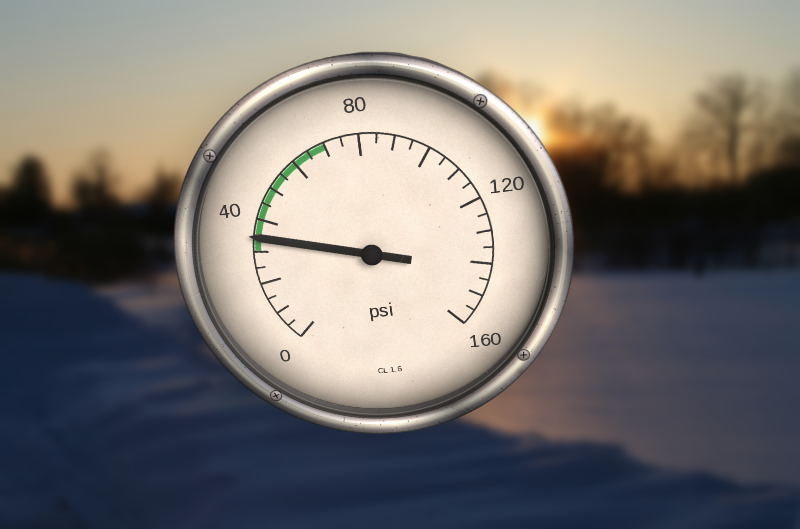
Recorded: 35 psi
